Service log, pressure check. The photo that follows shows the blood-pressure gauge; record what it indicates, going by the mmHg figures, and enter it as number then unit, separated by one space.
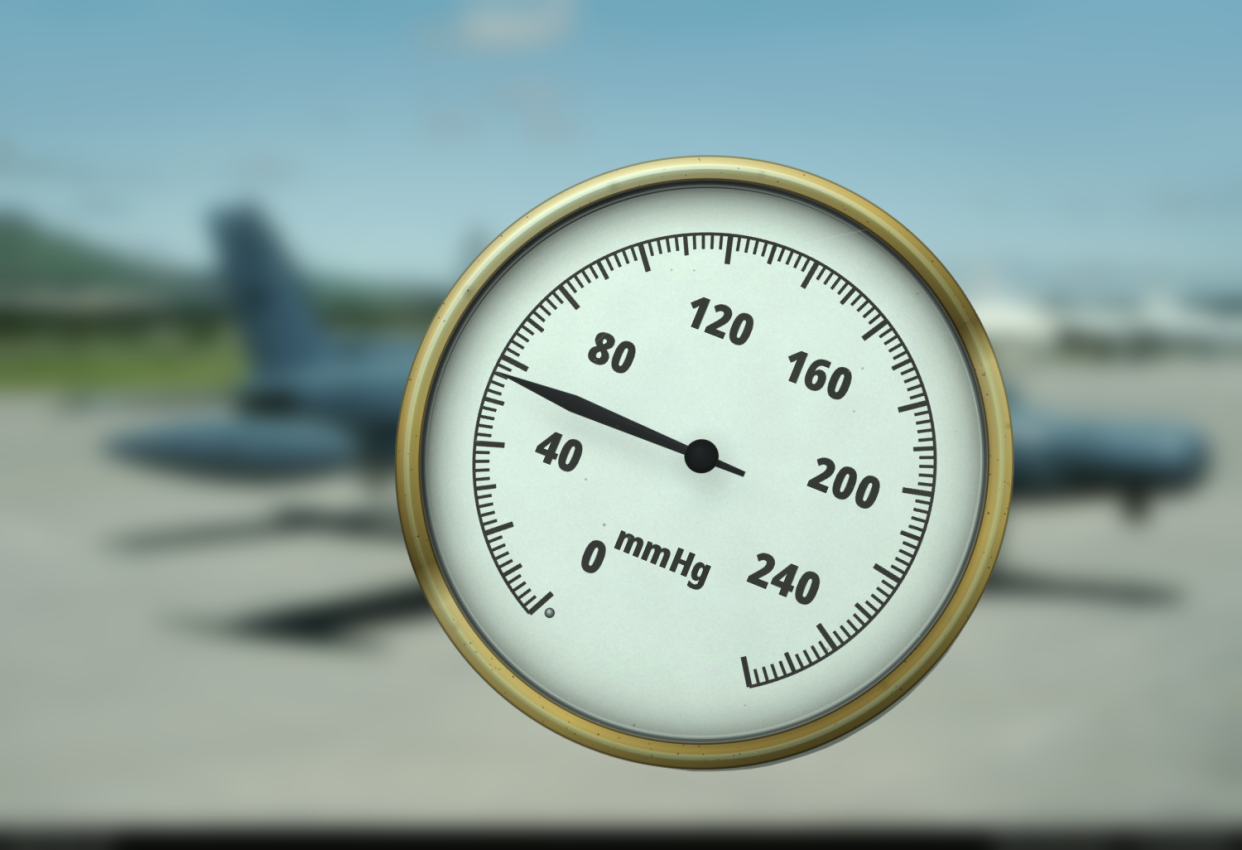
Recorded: 56 mmHg
